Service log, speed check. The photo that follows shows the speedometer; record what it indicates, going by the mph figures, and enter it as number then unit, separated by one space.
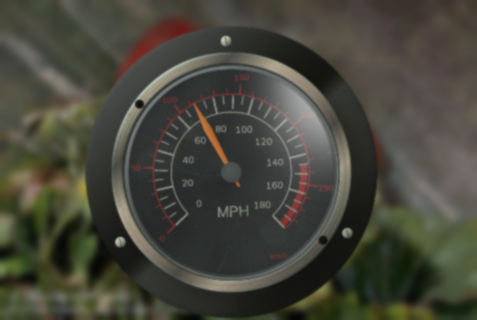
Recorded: 70 mph
